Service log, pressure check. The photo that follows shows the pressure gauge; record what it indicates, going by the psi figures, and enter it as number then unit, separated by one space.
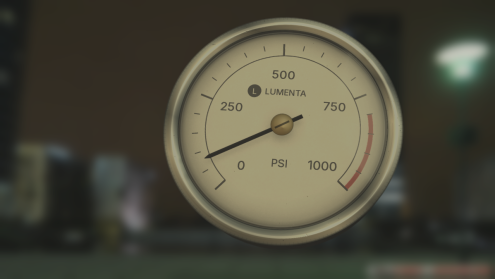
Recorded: 75 psi
